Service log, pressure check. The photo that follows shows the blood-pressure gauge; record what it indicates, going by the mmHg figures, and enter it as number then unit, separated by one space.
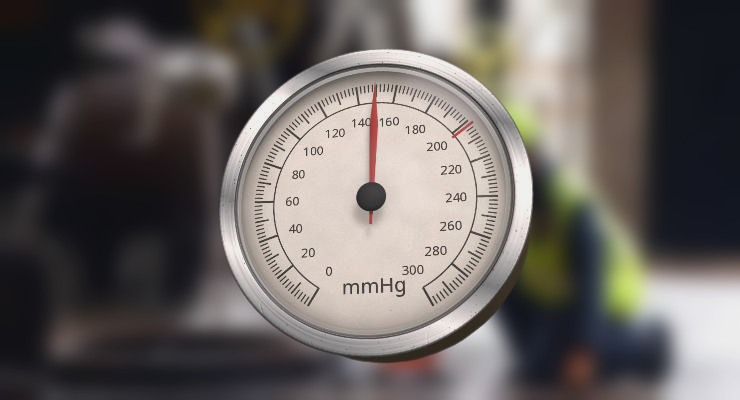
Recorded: 150 mmHg
